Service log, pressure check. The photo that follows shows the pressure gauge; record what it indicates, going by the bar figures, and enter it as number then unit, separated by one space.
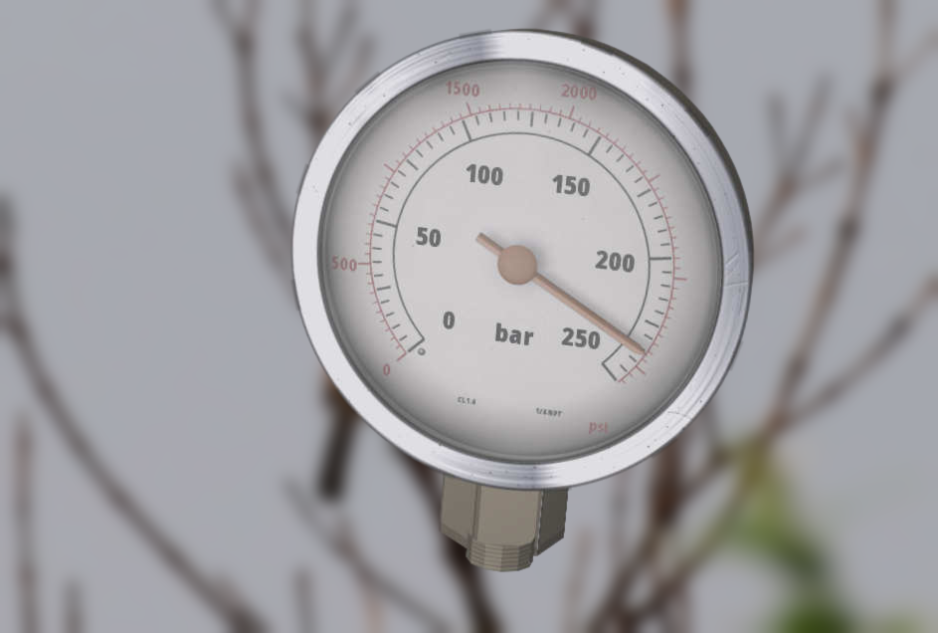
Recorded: 235 bar
